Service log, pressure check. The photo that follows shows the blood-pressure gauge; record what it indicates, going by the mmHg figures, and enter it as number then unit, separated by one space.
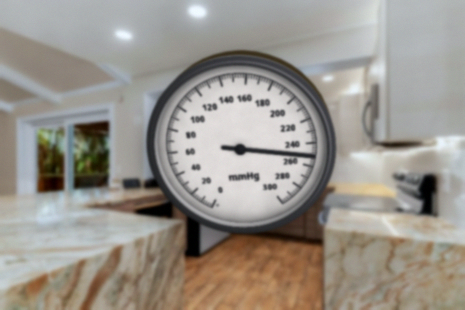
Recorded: 250 mmHg
